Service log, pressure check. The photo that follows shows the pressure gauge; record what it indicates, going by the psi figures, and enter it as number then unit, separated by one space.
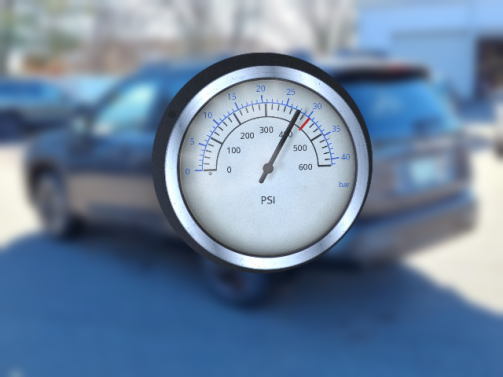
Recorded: 400 psi
